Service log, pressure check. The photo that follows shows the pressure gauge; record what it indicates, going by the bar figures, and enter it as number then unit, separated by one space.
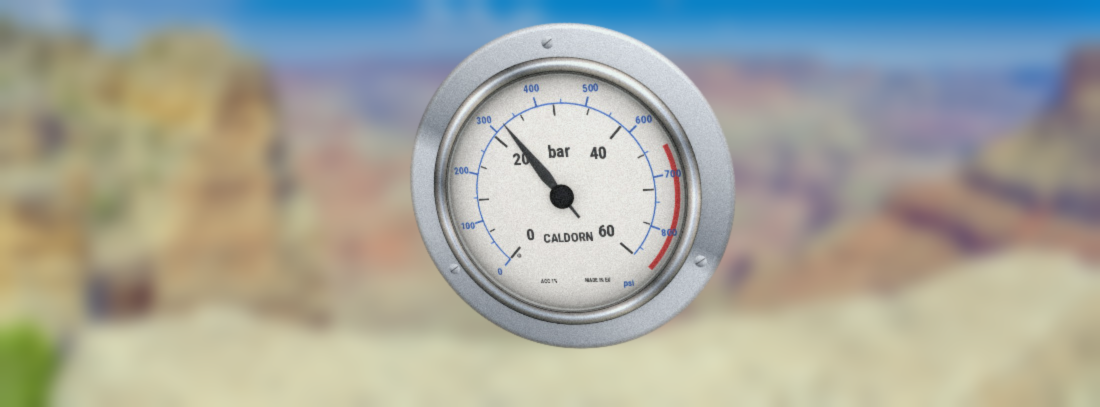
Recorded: 22.5 bar
